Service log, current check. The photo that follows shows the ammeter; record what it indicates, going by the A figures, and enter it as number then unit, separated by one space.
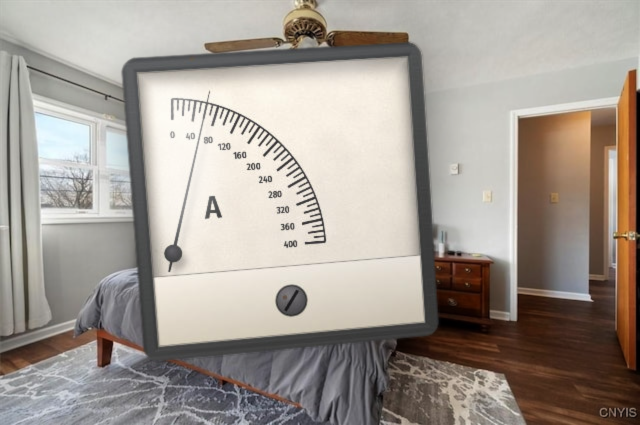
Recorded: 60 A
